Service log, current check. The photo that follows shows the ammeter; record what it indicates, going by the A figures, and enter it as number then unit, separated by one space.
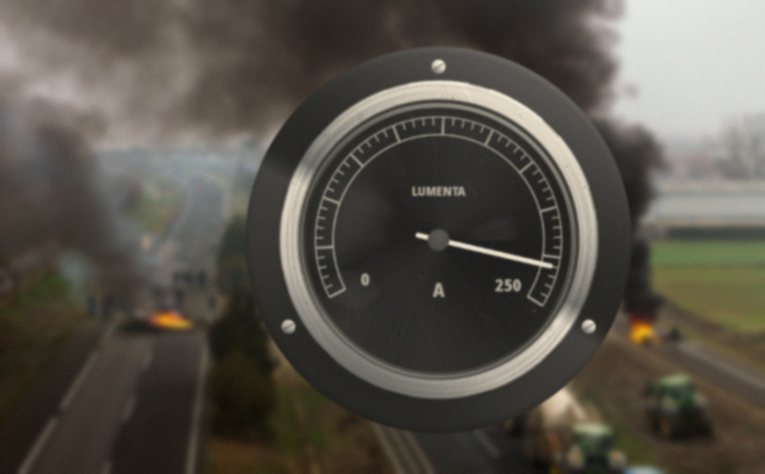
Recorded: 230 A
